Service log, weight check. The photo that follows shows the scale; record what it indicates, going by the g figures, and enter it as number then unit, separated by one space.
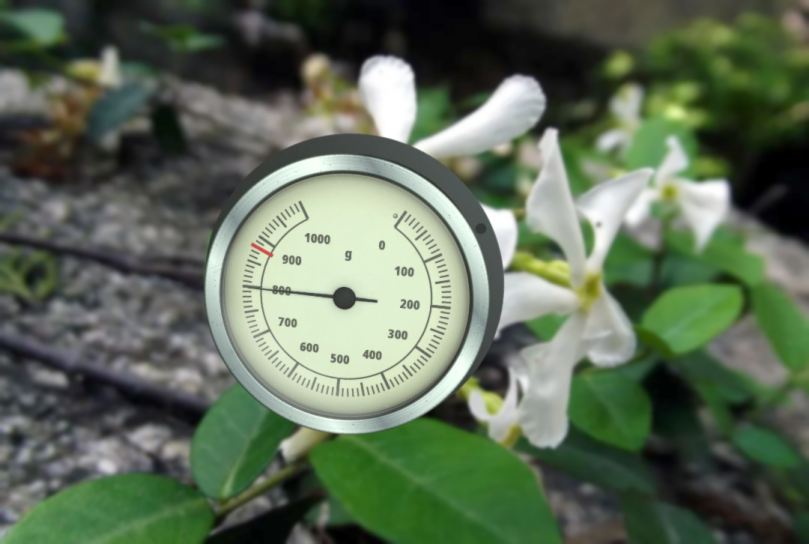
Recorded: 800 g
